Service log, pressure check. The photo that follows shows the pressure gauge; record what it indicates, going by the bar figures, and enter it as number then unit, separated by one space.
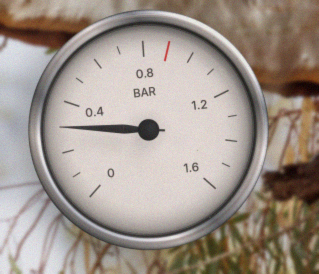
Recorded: 0.3 bar
